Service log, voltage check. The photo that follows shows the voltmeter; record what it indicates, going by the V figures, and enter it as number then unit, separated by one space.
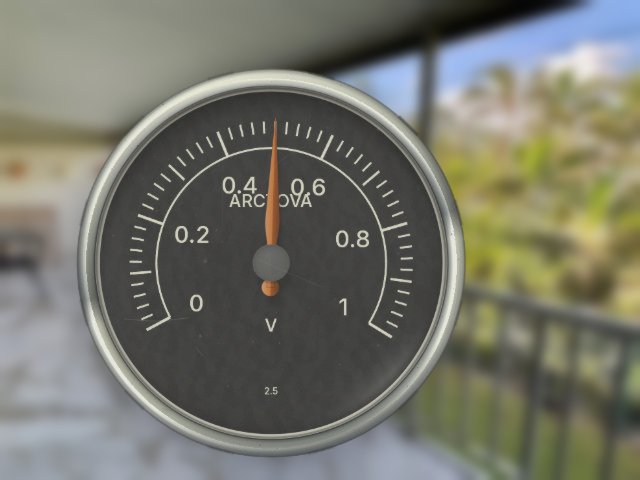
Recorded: 0.5 V
